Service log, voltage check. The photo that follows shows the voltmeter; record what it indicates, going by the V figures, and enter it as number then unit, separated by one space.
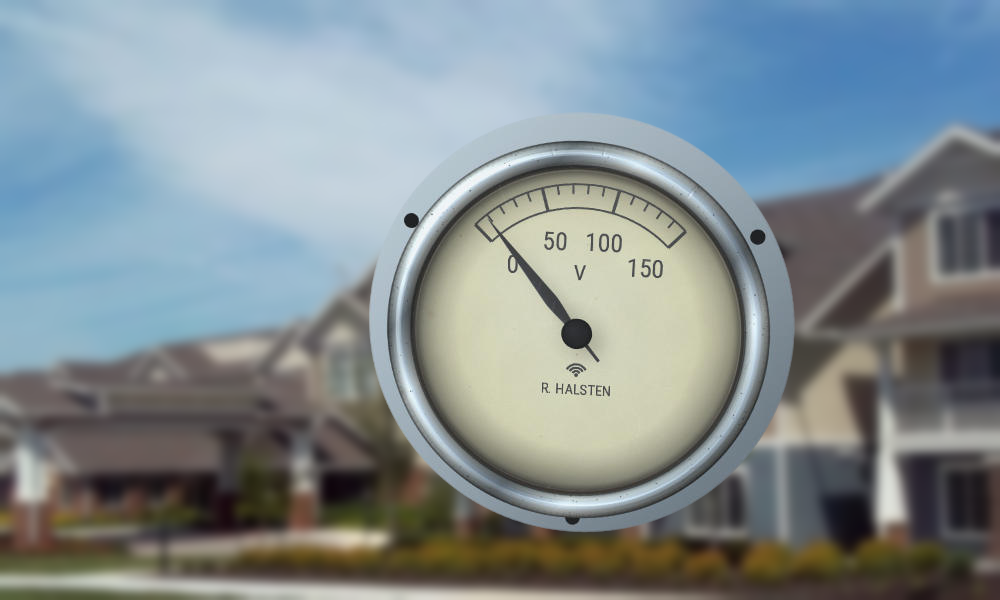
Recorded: 10 V
